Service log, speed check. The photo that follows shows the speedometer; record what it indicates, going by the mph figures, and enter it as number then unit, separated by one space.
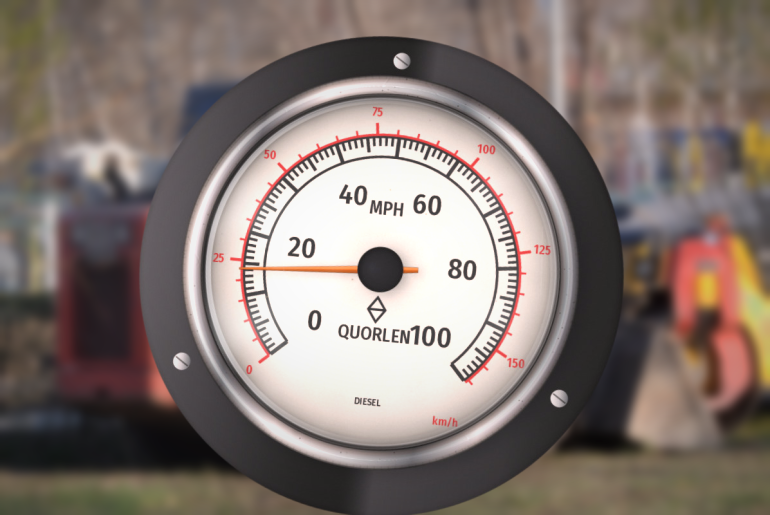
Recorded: 14 mph
